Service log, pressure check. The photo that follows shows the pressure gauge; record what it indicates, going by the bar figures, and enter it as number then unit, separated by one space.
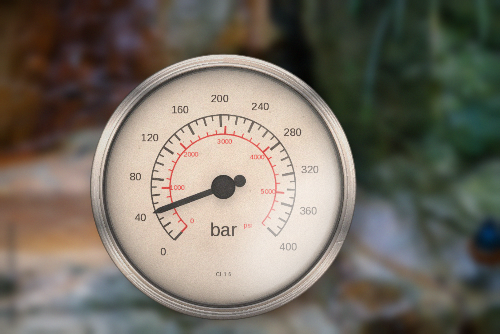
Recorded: 40 bar
